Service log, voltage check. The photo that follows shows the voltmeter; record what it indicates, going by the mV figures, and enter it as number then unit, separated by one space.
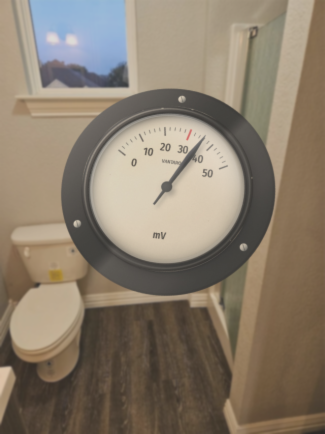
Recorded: 36 mV
